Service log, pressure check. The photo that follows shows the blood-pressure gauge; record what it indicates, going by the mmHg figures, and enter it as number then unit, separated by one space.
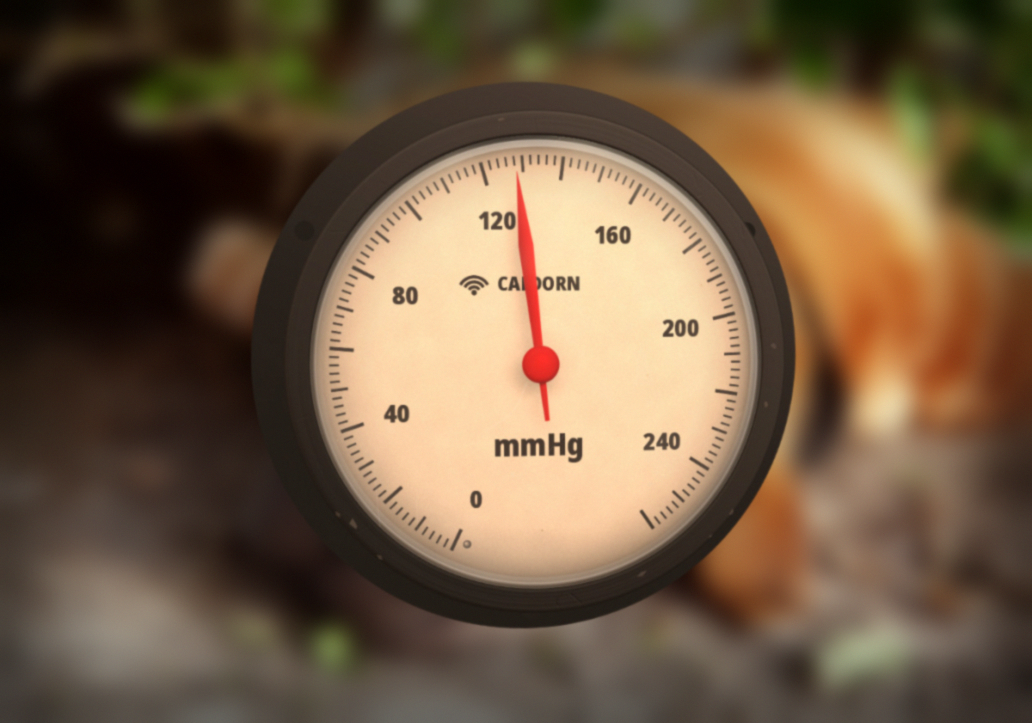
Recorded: 128 mmHg
